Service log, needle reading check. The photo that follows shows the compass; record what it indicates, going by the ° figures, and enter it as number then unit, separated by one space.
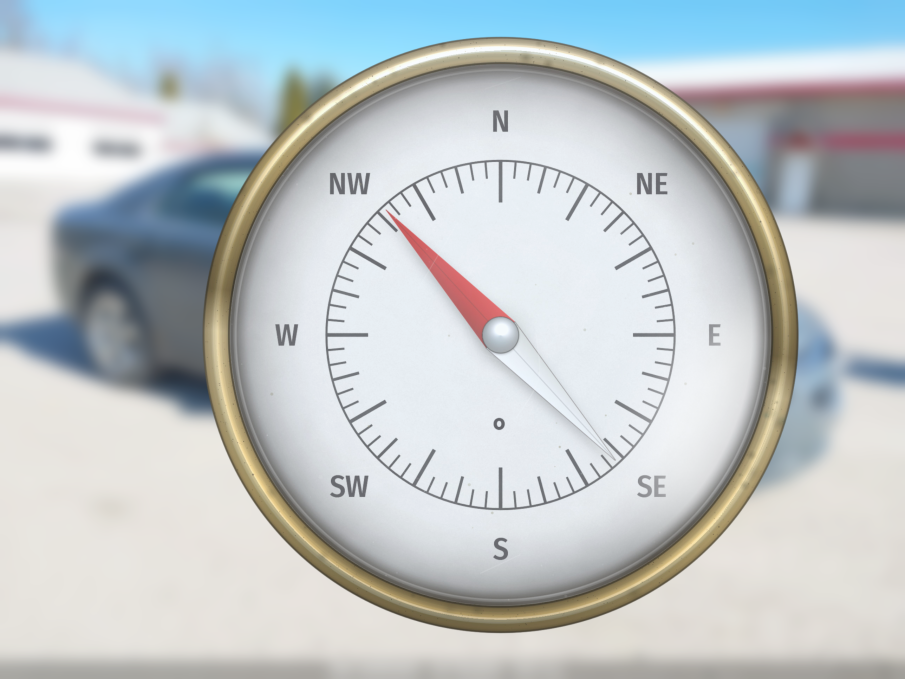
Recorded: 317.5 °
